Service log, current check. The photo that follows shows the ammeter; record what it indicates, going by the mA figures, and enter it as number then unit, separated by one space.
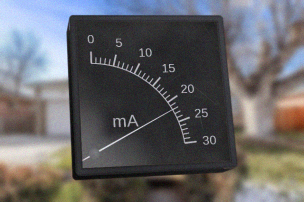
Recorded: 22 mA
